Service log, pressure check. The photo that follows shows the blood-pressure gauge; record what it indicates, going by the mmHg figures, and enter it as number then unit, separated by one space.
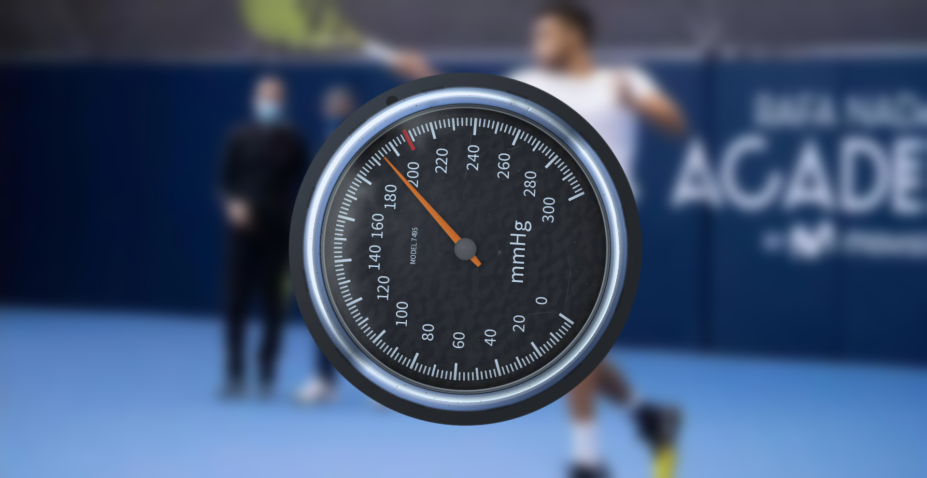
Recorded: 194 mmHg
